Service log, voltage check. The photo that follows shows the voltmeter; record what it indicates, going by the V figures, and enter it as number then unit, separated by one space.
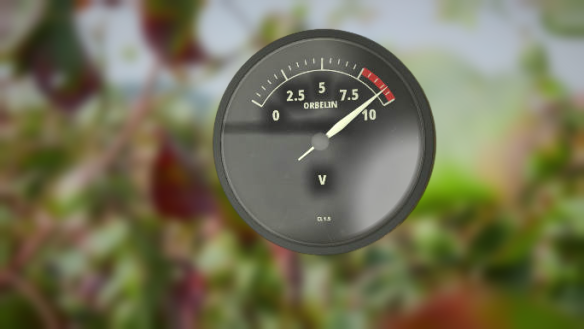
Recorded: 9.25 V
